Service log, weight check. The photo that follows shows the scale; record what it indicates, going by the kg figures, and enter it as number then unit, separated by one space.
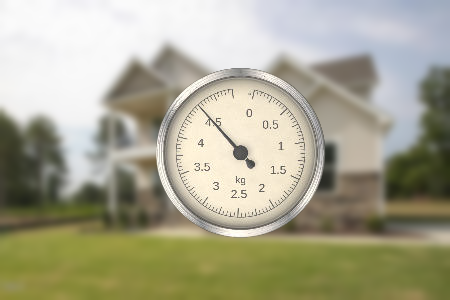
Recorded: 4.5 kg
